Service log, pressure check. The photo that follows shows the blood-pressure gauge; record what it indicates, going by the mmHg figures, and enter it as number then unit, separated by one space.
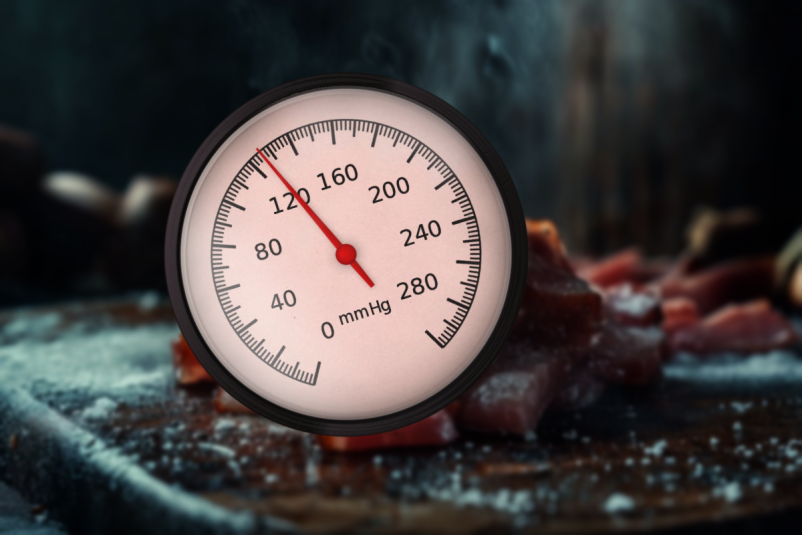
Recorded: 126 mmHg
